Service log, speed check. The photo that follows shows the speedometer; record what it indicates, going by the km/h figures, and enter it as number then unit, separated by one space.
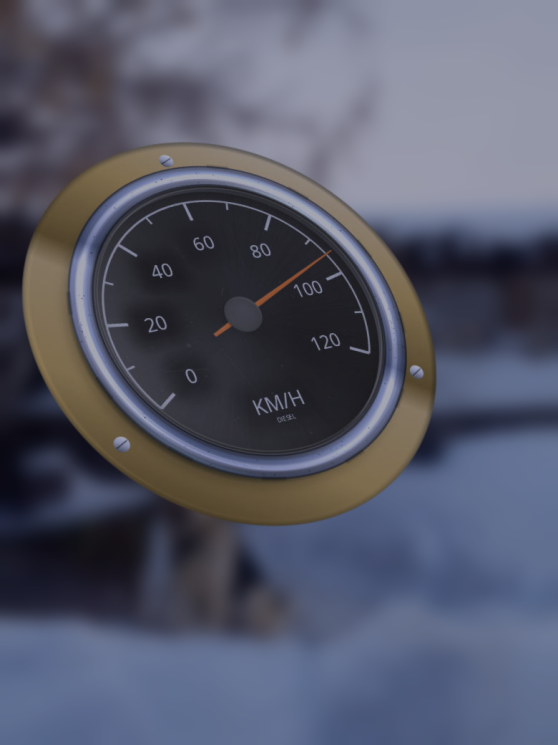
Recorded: 95 km/h
